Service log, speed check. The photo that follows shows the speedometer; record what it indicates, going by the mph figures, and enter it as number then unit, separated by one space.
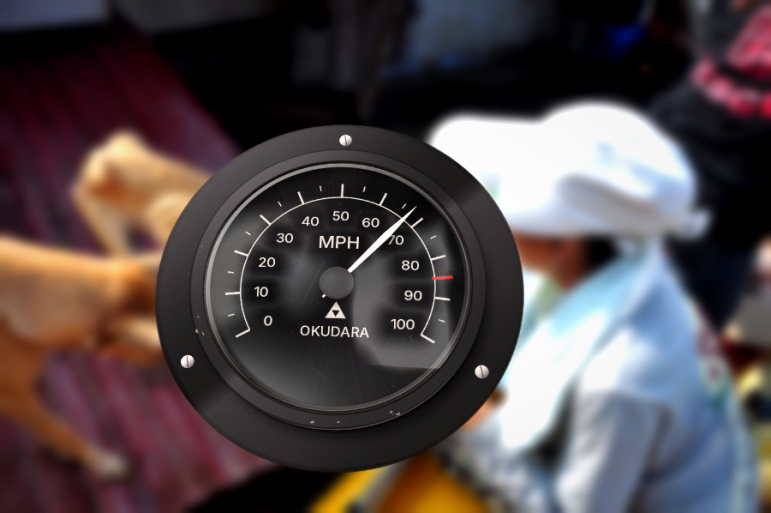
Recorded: 67.5 mph
